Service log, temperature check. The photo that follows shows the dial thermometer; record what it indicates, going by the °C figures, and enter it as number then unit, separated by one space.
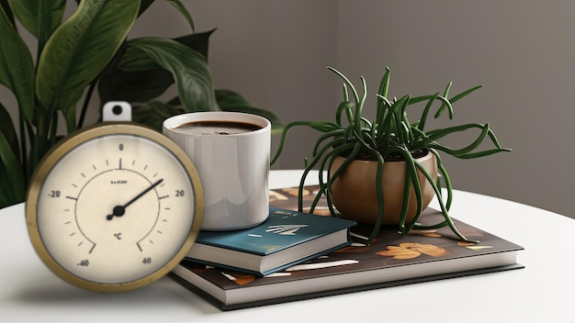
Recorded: 14 °C
